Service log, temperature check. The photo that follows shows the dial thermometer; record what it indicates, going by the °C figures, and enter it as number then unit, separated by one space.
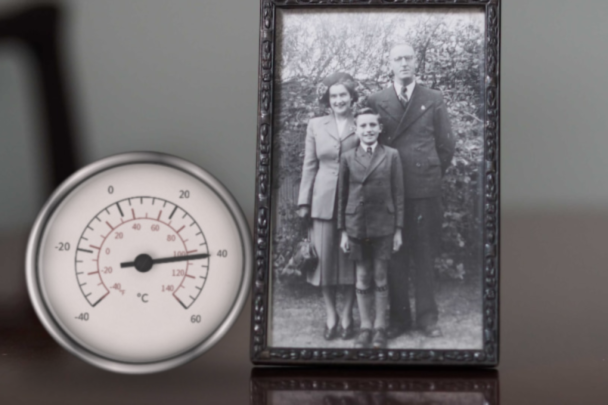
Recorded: 40 °C
